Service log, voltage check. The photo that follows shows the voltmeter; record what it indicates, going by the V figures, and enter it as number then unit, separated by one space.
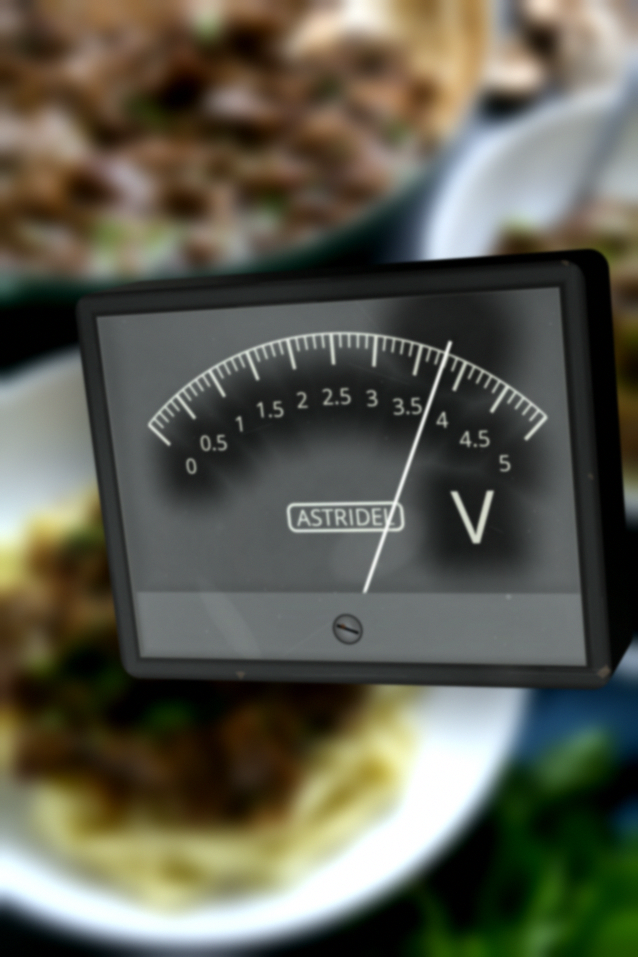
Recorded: 3.8 V
